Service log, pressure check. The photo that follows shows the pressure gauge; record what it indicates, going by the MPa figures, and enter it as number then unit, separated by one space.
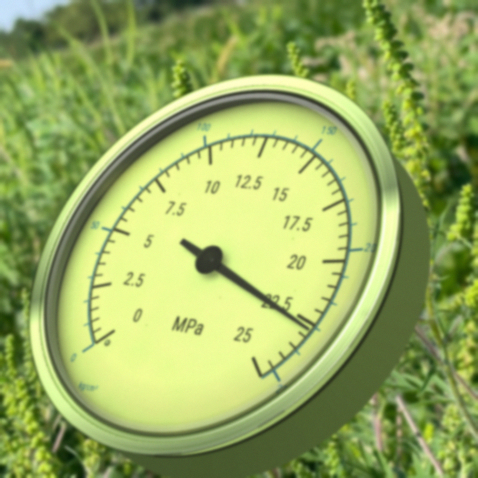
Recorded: 22.75 MPa
